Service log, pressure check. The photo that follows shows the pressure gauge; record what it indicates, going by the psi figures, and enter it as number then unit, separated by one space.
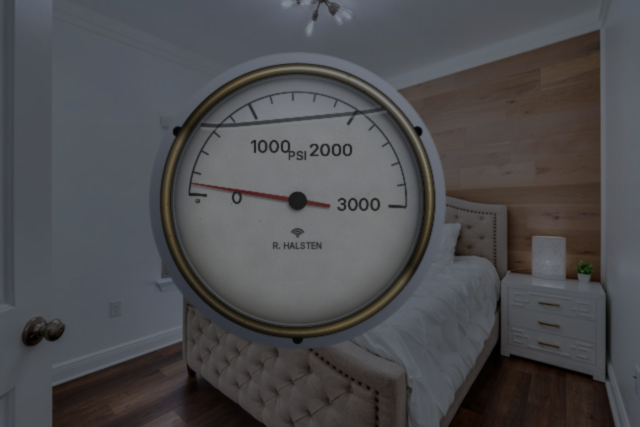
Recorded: 100 psi
